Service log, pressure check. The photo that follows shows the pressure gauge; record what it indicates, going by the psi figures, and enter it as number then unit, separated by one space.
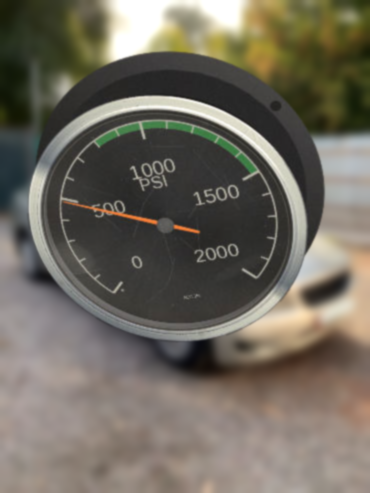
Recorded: 500 psi
